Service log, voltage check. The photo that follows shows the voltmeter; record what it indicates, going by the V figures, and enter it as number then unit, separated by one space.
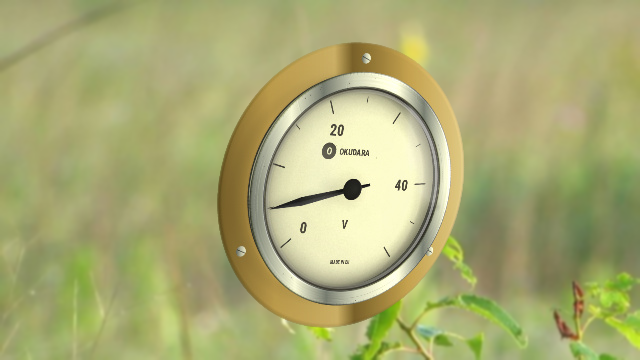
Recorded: 5 V
